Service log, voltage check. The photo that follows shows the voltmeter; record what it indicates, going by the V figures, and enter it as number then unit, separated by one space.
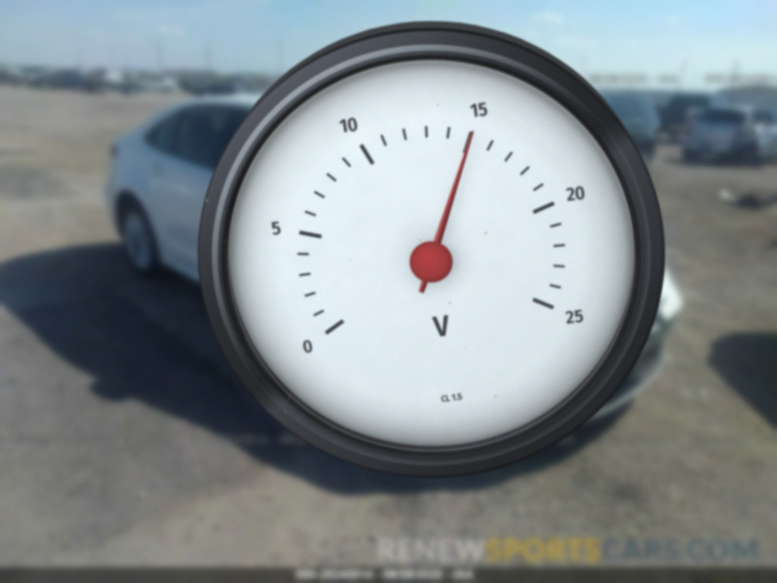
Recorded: 15 V
